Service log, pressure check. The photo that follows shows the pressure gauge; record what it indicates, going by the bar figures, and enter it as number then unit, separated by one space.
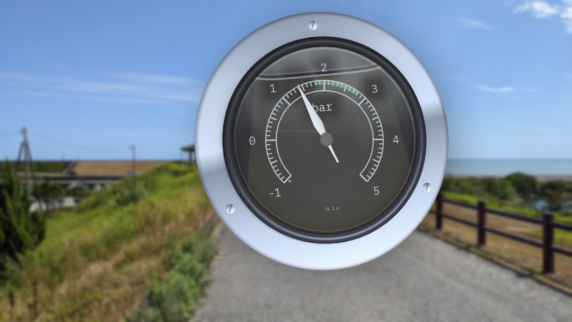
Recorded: 1.4 bar
